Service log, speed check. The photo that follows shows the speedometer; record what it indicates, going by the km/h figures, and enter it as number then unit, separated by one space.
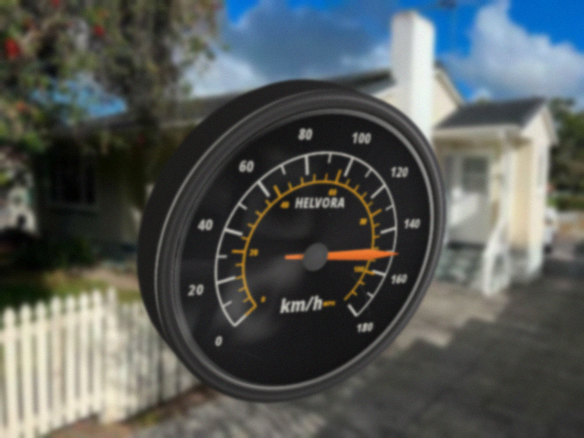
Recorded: 150 km/h
